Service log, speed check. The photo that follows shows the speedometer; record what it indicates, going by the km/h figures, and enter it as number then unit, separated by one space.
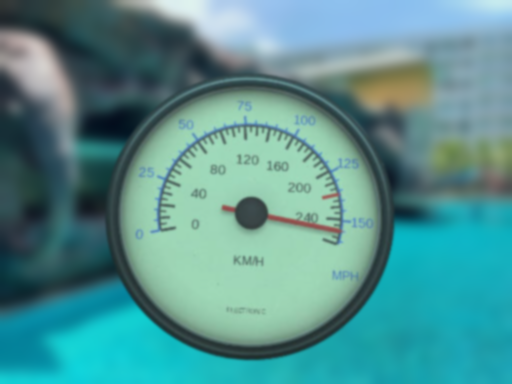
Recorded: 250 km/h
